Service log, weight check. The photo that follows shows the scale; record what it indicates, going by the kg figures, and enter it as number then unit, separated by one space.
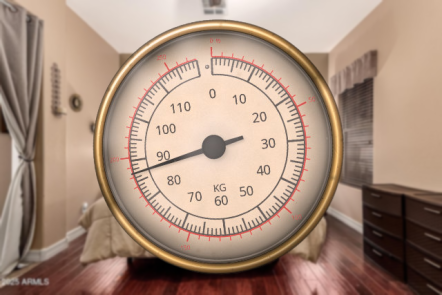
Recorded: 87 kg
